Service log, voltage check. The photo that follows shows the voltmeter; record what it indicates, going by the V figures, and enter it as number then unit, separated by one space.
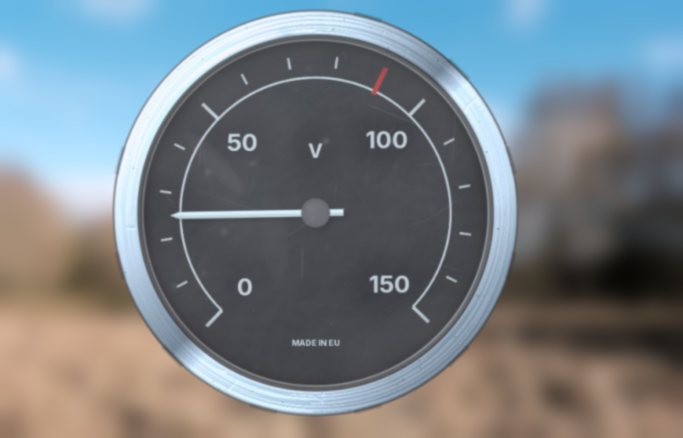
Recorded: 25 V
